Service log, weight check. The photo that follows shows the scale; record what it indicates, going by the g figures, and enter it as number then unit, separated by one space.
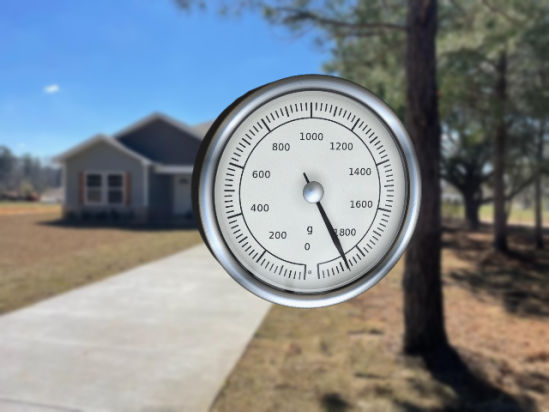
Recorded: 1880 g
